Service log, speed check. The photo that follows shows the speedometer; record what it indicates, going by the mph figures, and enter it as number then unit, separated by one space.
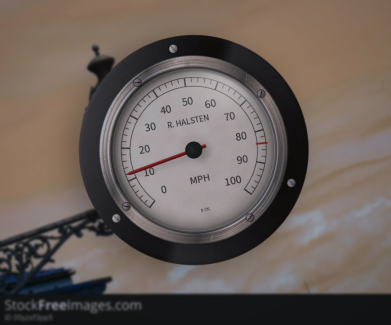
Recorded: 12 mph
